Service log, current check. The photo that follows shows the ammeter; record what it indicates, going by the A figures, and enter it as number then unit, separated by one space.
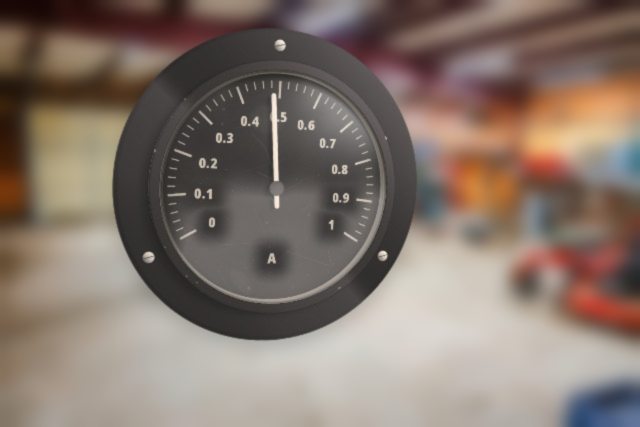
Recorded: 0.48 A
